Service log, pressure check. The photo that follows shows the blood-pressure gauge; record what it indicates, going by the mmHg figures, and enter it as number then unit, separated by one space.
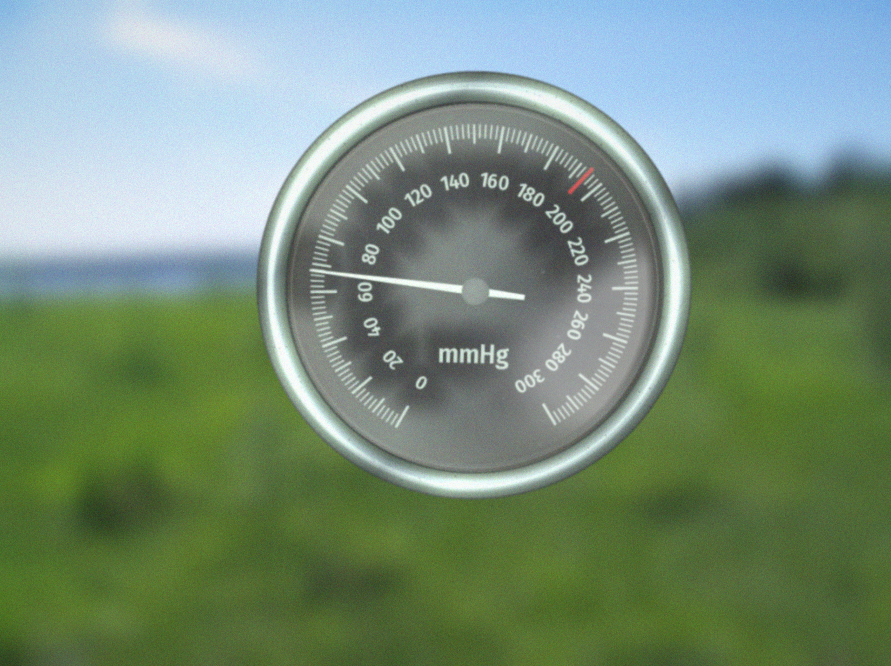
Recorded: 68 mmHg
